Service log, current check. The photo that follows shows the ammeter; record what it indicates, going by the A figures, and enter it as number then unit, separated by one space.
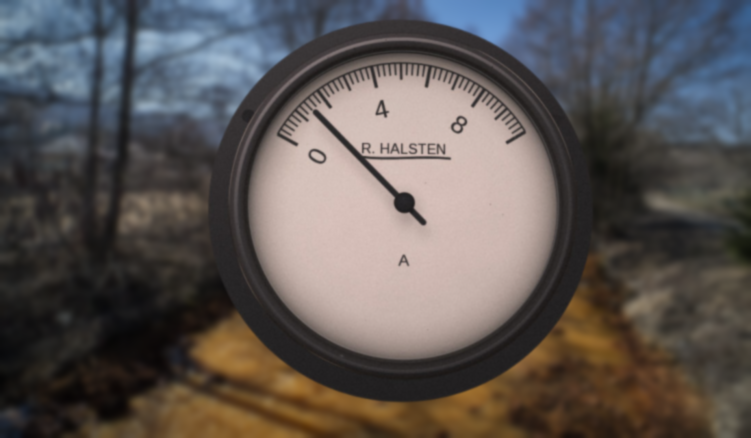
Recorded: 1.4 A
